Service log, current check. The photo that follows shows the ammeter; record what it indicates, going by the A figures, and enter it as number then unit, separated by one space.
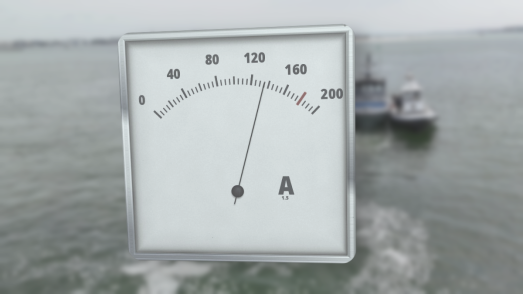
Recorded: 135 A
